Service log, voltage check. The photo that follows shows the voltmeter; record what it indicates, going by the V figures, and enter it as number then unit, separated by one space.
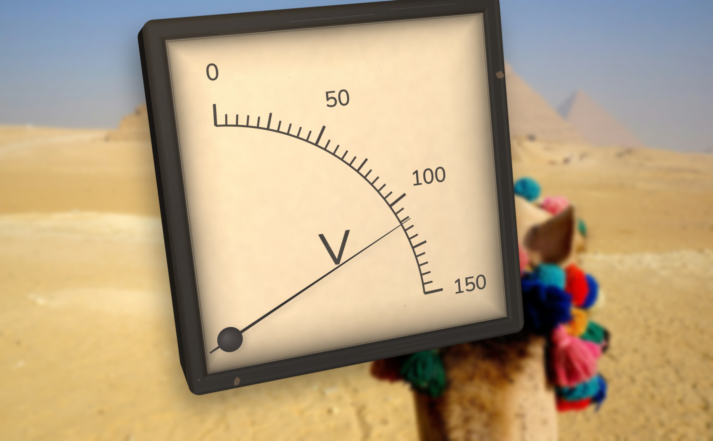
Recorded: 110 V
